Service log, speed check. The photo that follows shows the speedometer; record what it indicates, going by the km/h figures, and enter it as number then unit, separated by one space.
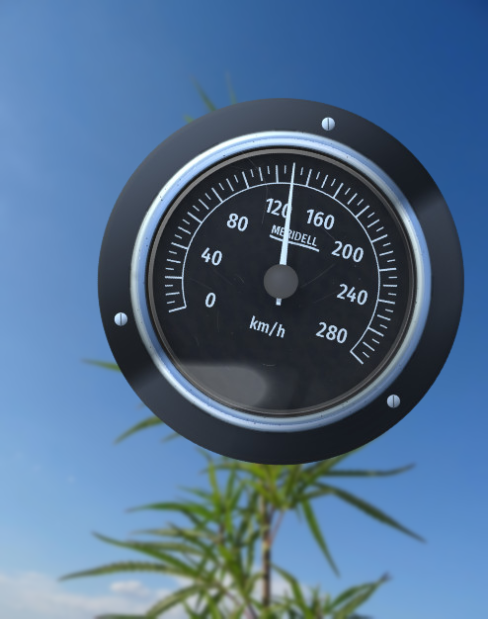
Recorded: 130 km/h
